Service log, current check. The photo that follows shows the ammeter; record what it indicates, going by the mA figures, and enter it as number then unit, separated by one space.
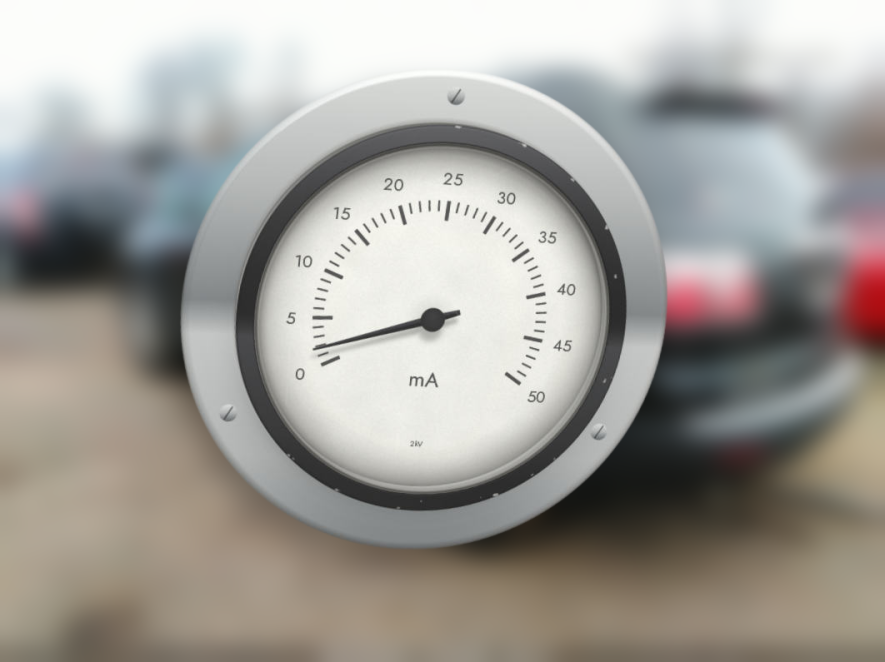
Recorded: 2 mA
